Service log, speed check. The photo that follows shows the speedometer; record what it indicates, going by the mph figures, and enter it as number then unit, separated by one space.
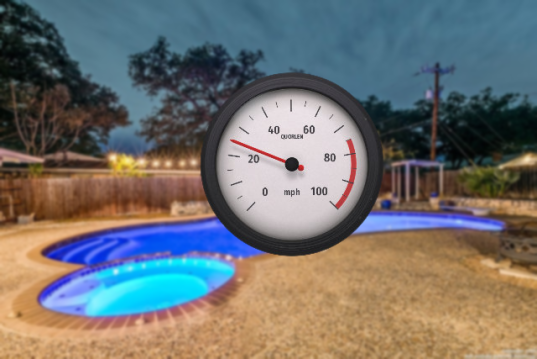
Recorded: 25 mph
